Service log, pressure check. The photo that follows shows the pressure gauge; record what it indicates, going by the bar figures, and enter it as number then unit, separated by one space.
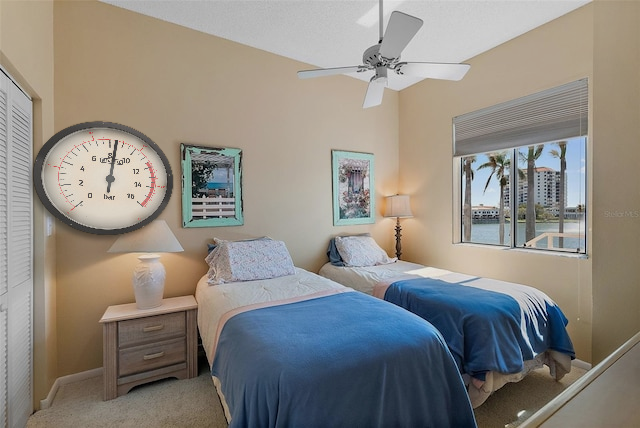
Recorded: 8.5 bar
